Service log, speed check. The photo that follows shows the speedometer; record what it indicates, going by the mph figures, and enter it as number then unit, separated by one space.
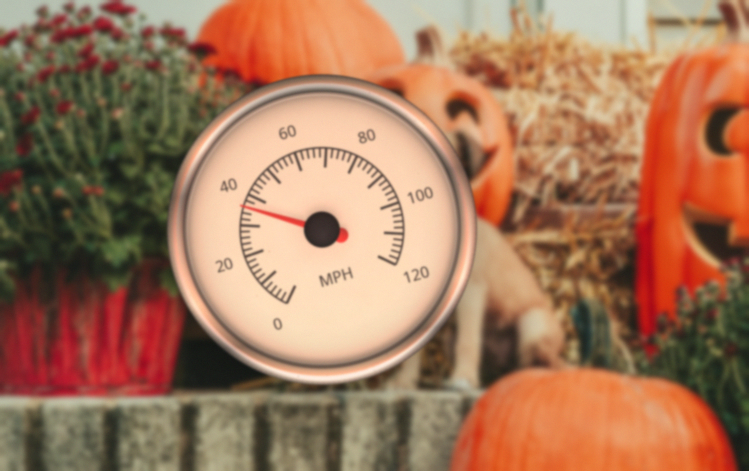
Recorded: 36 mph
